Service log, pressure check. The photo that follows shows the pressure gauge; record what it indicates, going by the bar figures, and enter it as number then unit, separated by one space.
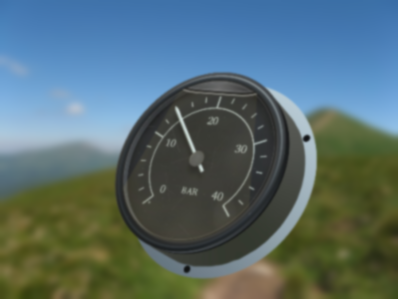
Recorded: 14 bar
